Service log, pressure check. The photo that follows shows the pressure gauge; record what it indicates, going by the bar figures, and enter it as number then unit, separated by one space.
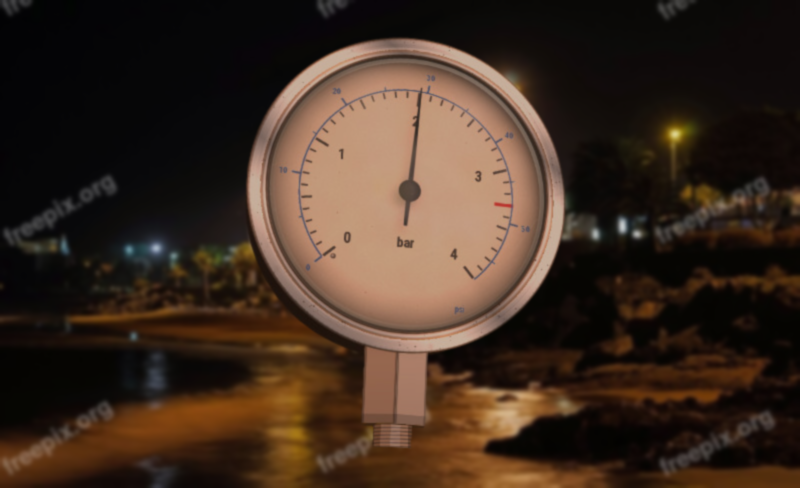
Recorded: 2 bar
